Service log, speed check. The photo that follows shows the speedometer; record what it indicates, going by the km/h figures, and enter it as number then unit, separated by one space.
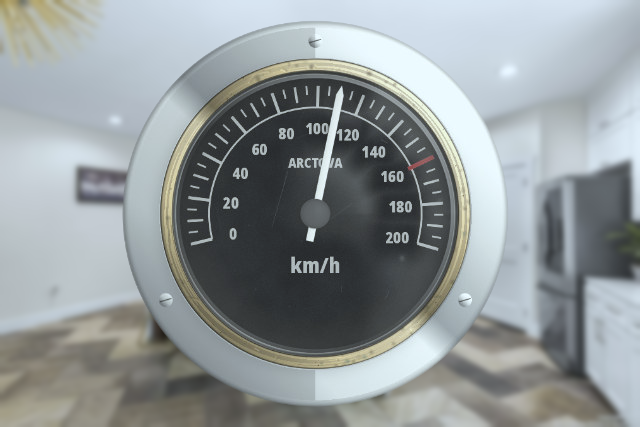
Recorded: 110 km/h
